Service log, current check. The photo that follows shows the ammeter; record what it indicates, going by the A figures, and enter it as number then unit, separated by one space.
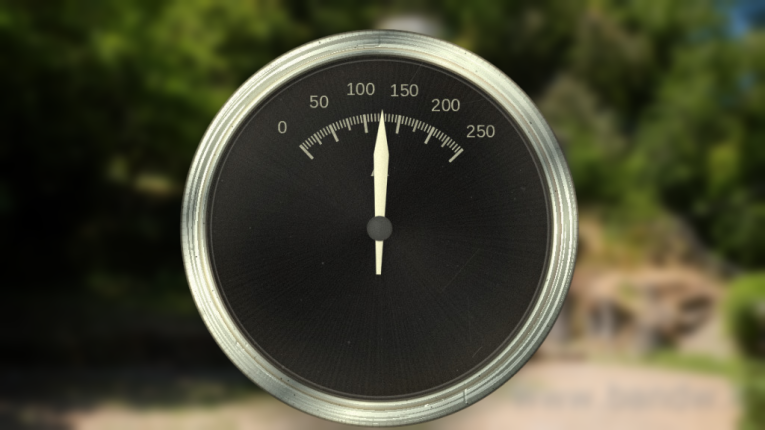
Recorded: 125 A
